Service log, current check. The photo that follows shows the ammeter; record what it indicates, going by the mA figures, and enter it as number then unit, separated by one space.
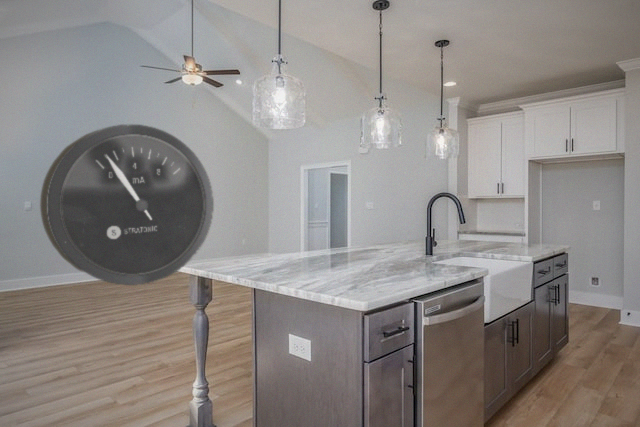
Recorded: 1 mA
